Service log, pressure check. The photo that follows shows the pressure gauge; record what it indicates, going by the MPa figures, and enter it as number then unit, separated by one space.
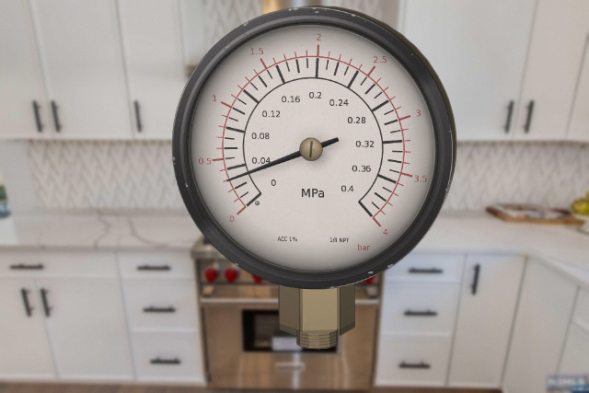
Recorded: 0.03 MPa
